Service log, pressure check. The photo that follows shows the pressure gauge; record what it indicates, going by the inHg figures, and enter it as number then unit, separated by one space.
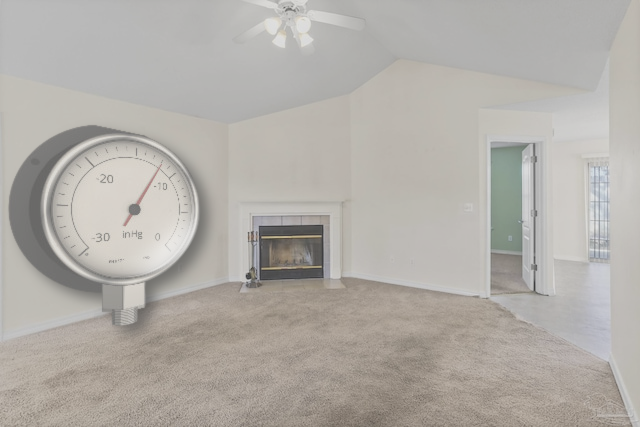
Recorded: -12 inHg
